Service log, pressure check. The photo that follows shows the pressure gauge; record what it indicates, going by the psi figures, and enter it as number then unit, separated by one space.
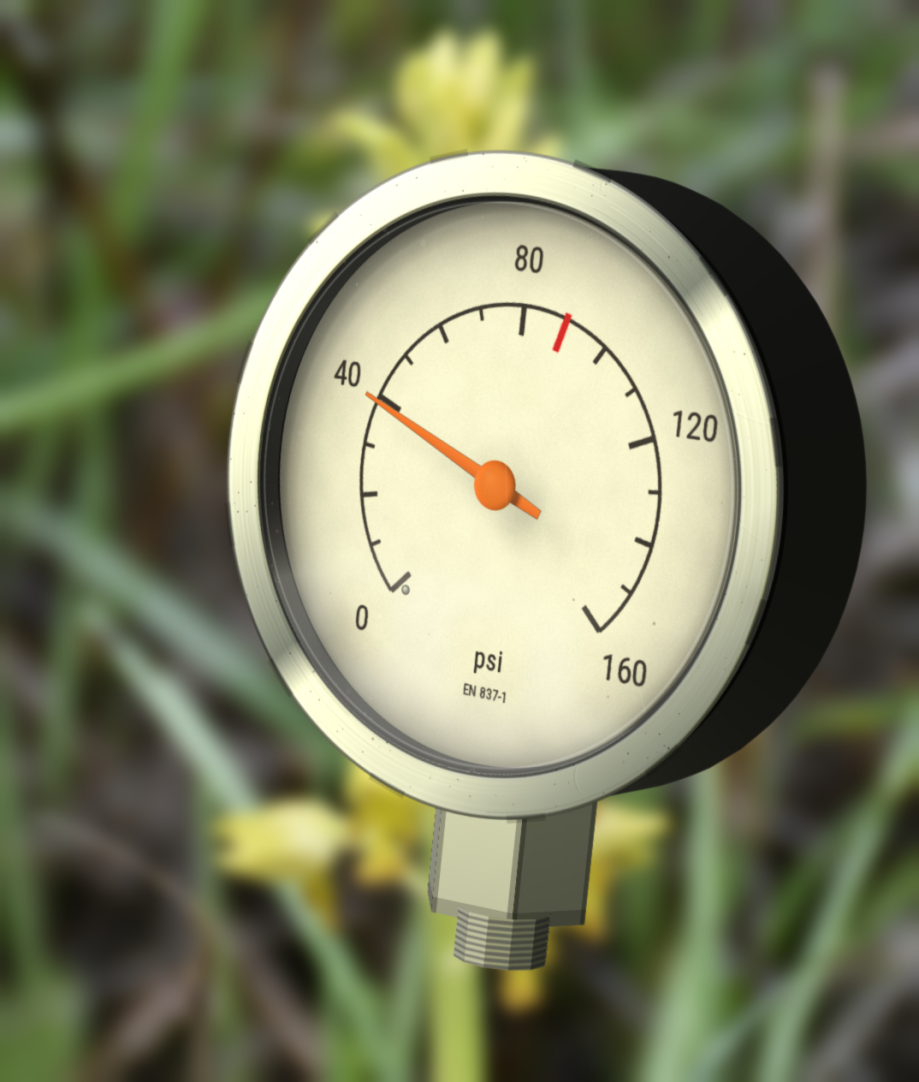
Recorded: 40 psi
